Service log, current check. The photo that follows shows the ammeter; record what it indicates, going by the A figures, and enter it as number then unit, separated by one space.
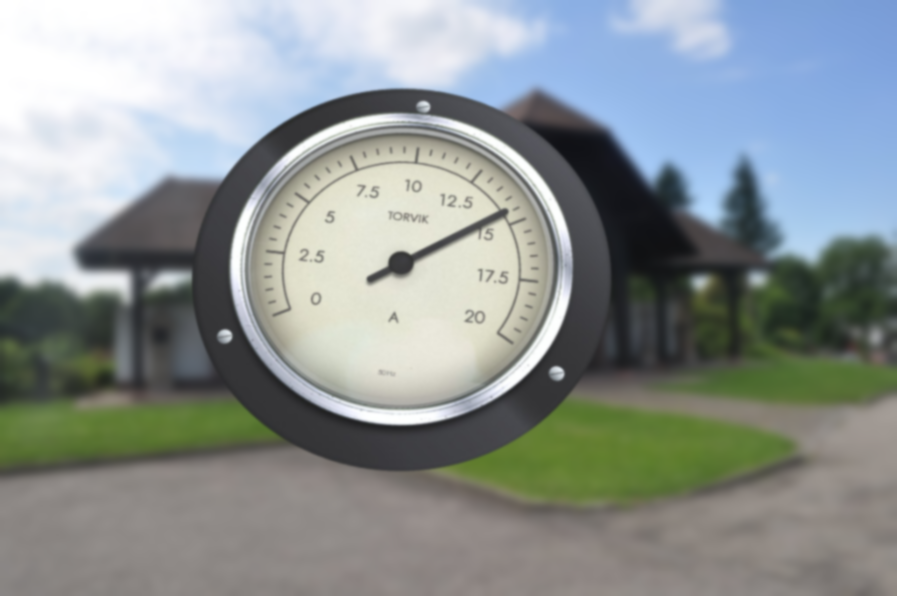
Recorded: 14.5 A
